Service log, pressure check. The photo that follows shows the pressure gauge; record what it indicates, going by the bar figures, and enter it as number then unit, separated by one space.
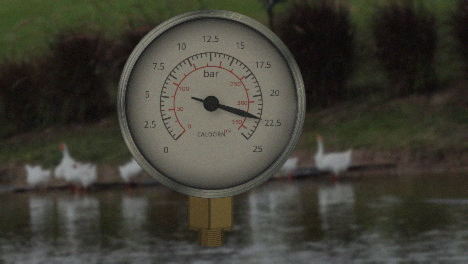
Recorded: 22.5 bar
